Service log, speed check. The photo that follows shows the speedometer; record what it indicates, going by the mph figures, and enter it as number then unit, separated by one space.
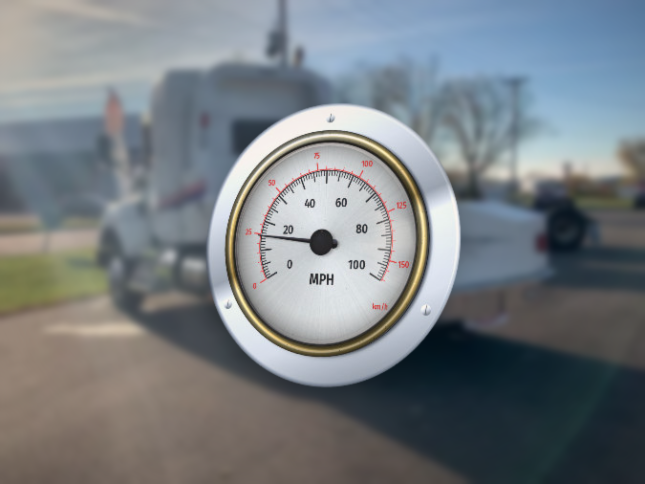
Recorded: 15 mph
